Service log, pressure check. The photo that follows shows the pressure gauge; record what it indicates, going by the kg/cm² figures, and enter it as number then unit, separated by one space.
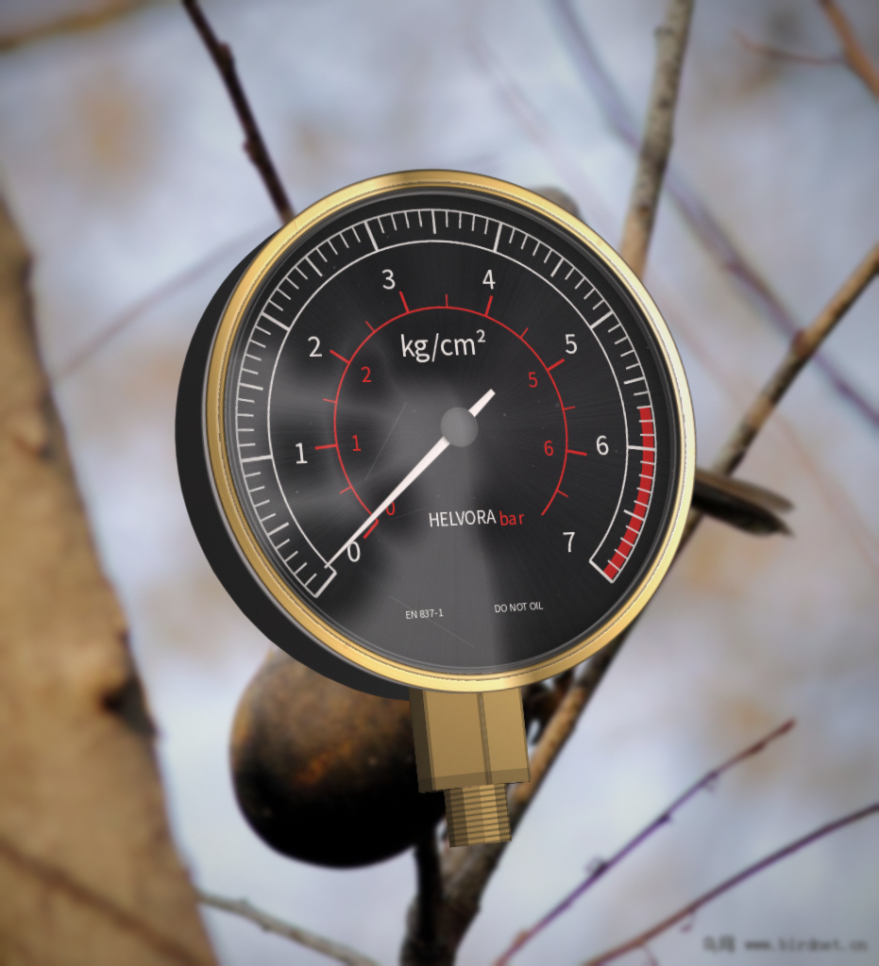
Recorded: 0.1 kg/cm²
